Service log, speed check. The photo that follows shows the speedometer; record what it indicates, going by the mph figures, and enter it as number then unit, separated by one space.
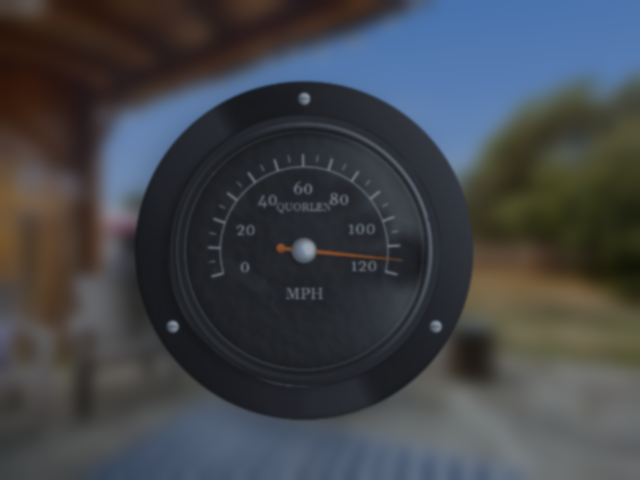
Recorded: 115 mph
